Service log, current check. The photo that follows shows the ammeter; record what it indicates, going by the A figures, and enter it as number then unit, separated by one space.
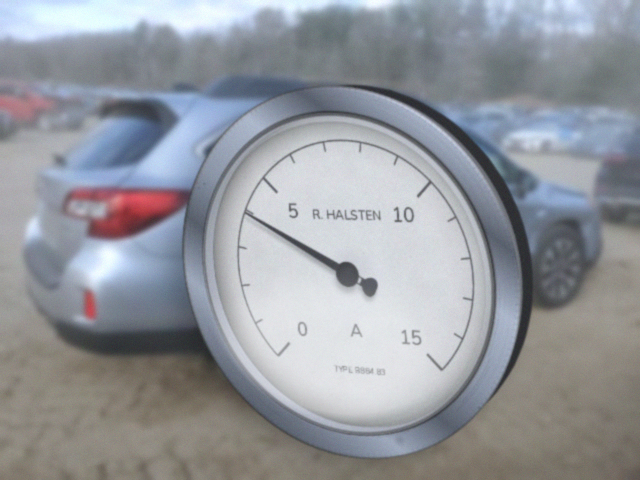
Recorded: 4 A
